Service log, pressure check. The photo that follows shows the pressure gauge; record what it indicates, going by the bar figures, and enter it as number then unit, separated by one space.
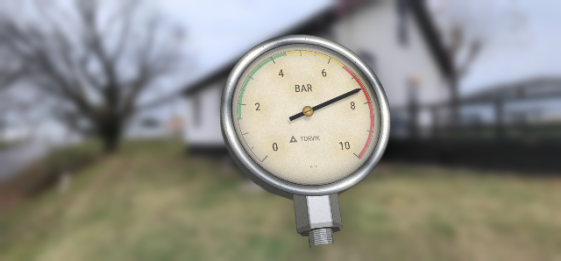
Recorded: 7.5 bar
